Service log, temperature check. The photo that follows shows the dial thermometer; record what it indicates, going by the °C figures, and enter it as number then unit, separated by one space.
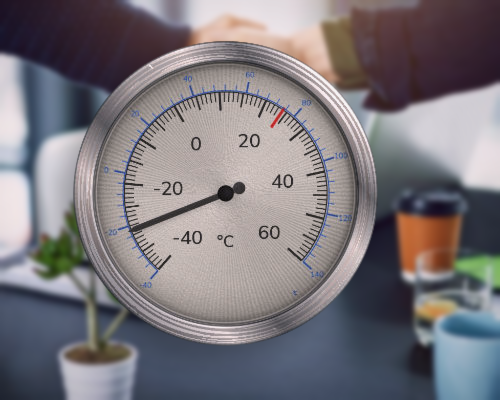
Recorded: -30 °C
